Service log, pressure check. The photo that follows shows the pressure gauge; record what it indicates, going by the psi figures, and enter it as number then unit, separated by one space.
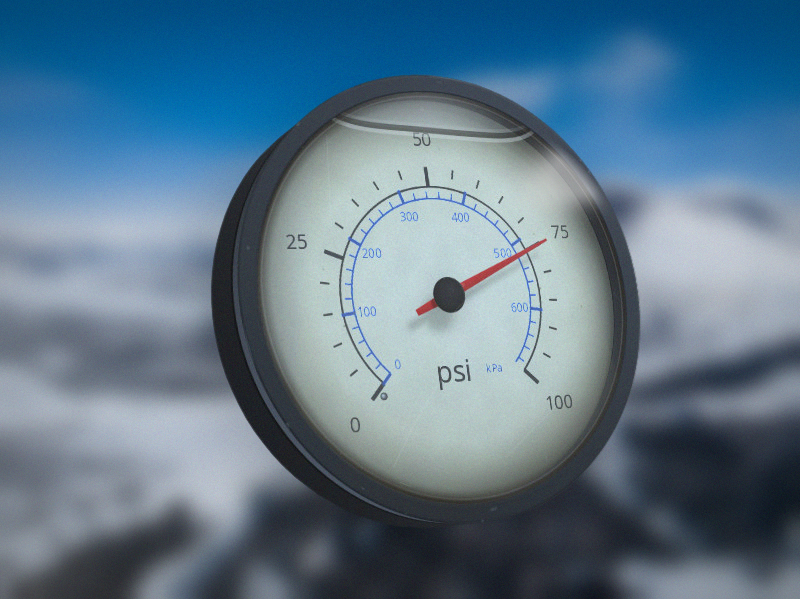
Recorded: 75 psi
